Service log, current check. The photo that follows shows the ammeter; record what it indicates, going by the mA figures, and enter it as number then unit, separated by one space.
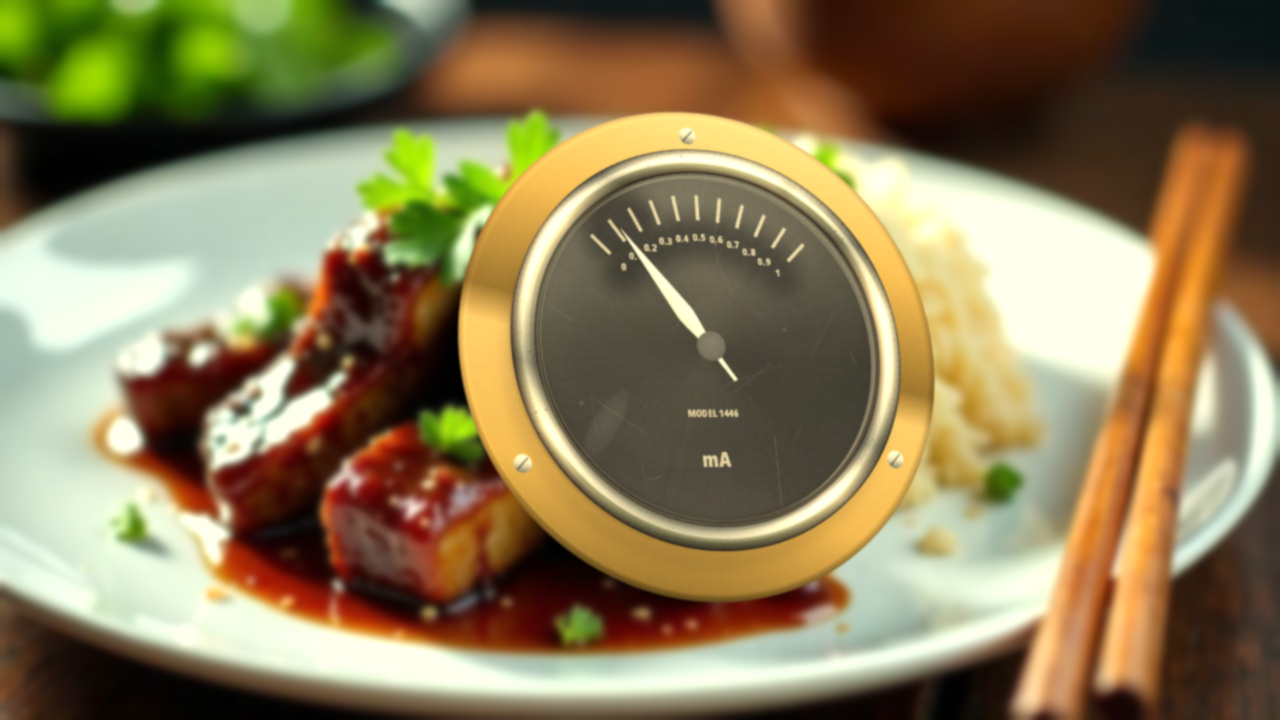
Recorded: 0.1 mA
